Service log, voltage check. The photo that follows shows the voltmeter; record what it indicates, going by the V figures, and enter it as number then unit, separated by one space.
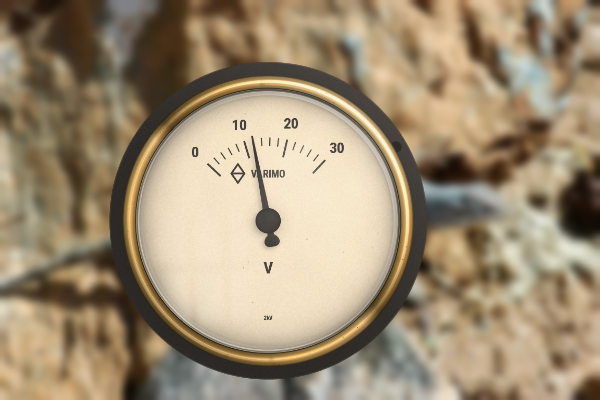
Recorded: 12 V
